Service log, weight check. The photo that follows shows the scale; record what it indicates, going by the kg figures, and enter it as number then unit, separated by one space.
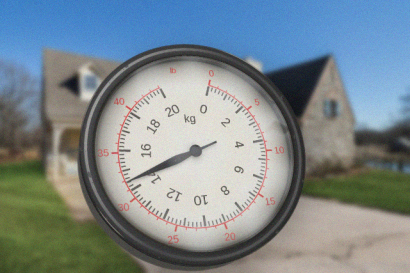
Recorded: 14.4 kg
